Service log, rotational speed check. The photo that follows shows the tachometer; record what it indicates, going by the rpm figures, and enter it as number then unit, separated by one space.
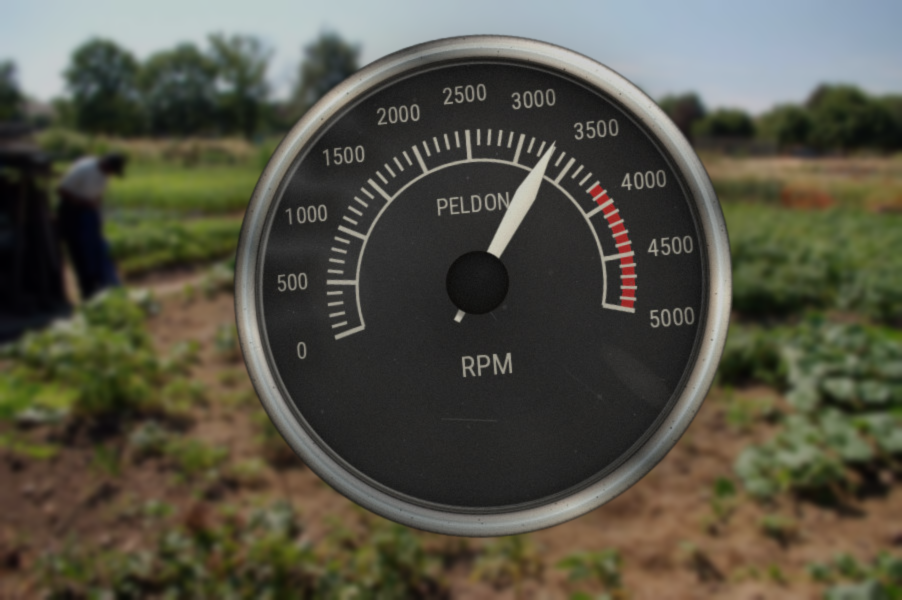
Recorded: 3300 rpm
